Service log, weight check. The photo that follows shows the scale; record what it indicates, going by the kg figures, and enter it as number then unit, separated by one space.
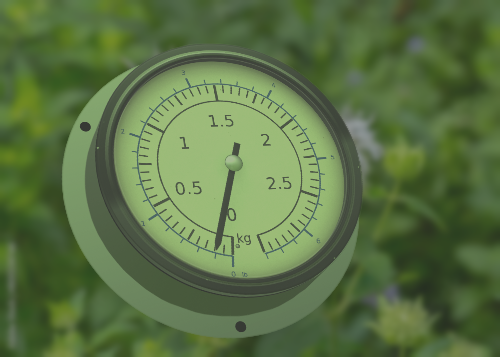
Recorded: 0.1 kg
